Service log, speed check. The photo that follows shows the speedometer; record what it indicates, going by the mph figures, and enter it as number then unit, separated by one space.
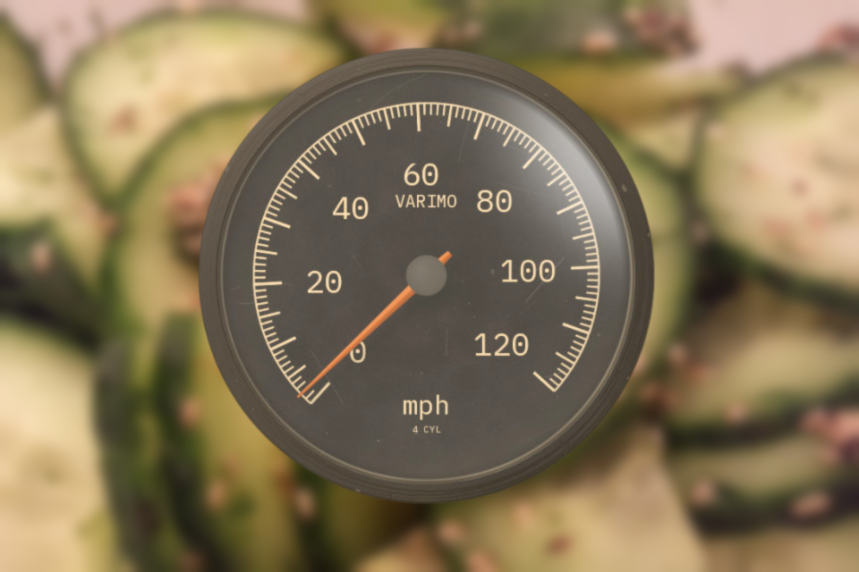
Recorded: 2 mph
